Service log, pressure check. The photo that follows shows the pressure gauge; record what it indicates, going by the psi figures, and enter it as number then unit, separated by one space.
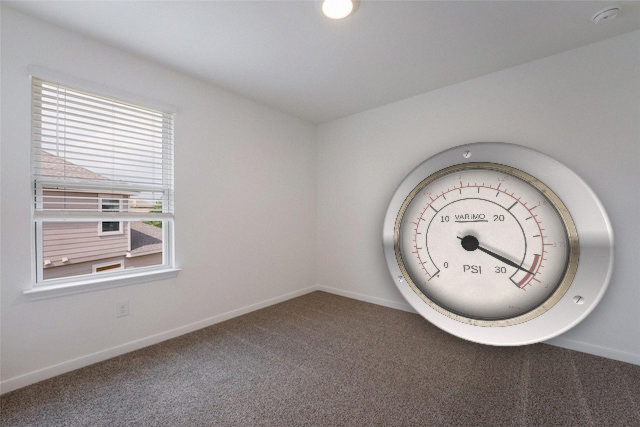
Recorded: 28 psi
